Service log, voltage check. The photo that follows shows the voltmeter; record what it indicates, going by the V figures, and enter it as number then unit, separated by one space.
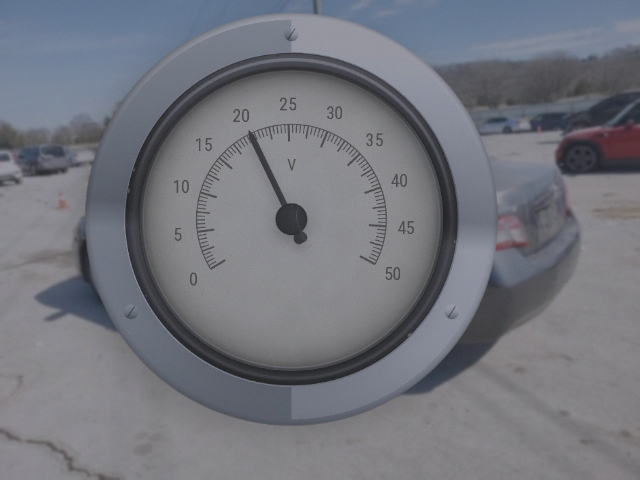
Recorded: 20 V
